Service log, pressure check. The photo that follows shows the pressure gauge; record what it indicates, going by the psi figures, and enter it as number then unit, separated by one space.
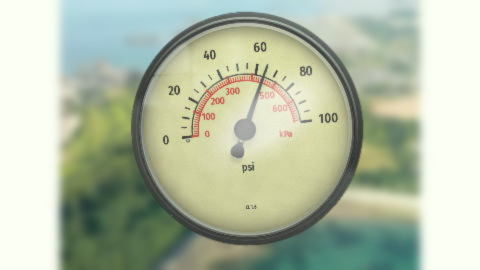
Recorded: 65 psi
